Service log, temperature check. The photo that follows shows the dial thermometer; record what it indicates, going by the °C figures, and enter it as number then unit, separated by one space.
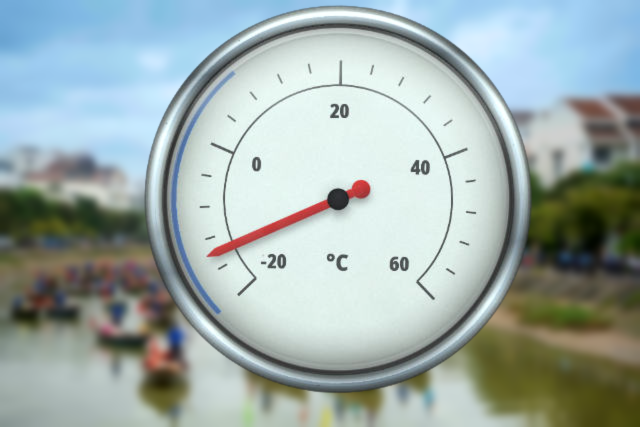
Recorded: -14 °C
